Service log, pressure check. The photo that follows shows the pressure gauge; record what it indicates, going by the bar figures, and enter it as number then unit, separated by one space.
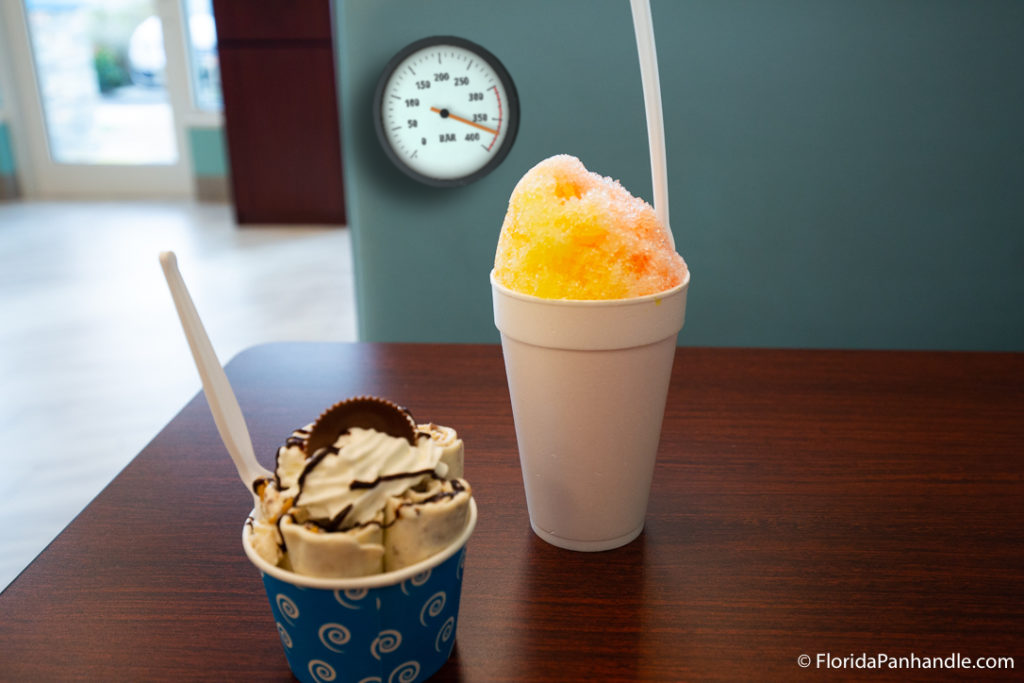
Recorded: 370 bar
